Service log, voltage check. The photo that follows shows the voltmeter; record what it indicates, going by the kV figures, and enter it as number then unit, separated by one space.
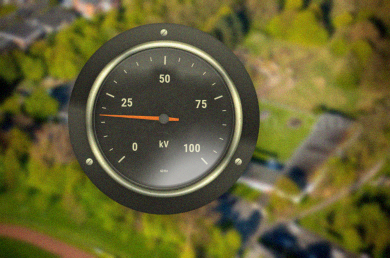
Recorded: 17.5 kV
